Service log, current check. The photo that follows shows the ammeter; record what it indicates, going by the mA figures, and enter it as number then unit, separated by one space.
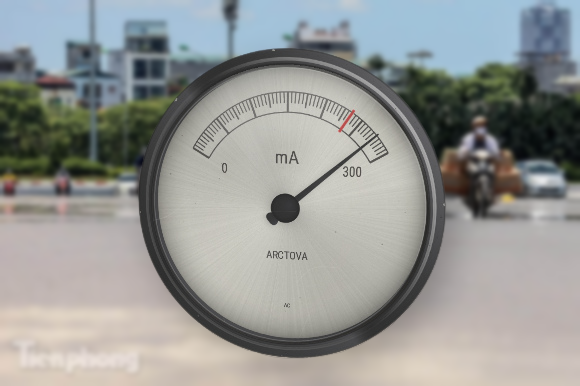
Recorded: 275 mA
